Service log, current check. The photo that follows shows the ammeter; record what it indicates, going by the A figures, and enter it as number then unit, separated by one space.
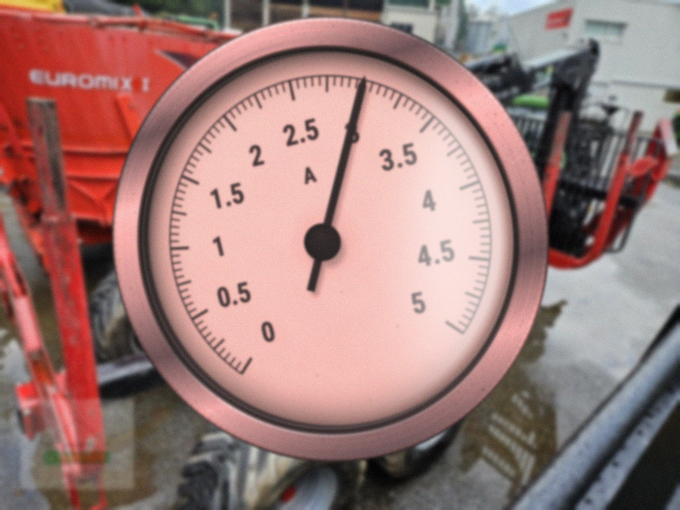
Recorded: 3 A
